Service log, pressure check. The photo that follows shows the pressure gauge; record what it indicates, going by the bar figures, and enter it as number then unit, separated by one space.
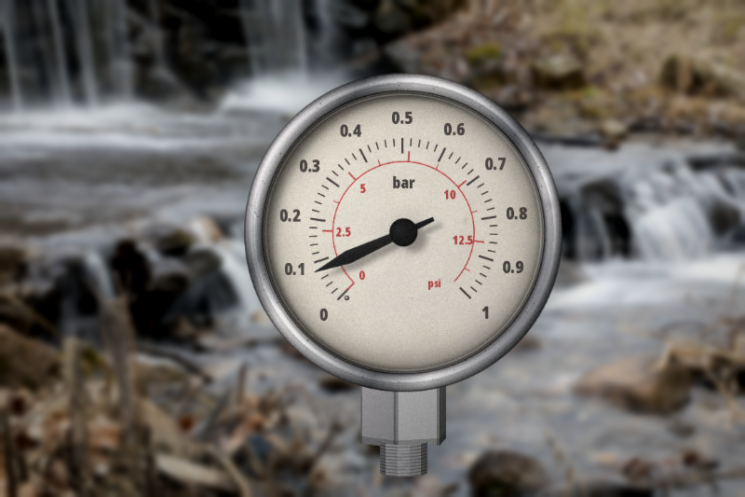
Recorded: 0.08 bar
